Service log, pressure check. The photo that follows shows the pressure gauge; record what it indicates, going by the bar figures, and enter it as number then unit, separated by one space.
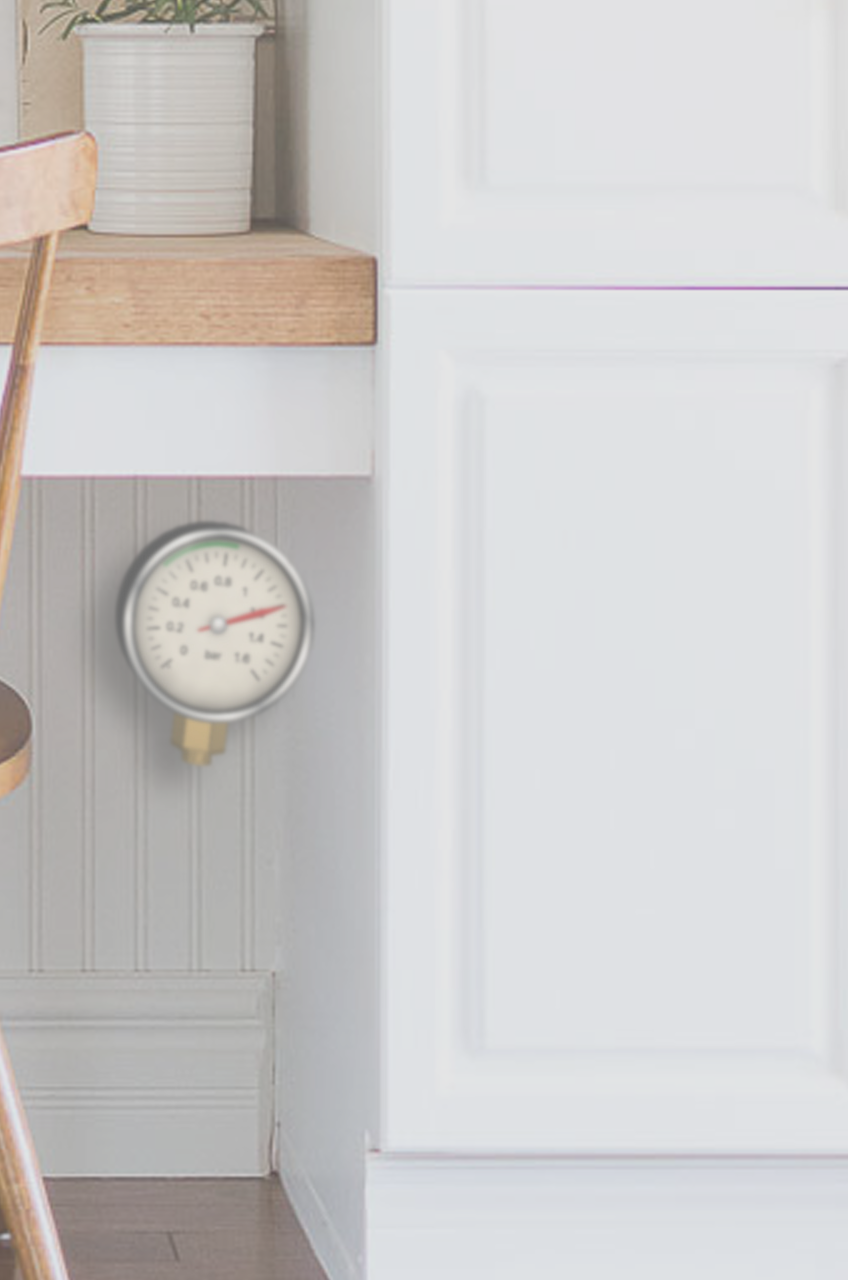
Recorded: 1.2 bar
